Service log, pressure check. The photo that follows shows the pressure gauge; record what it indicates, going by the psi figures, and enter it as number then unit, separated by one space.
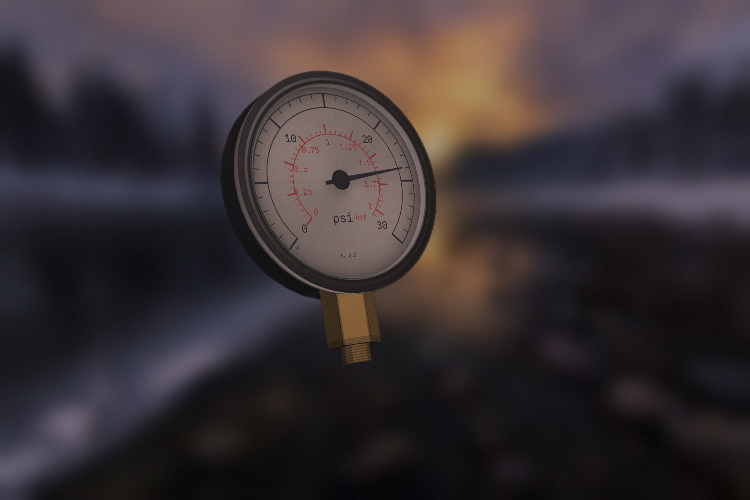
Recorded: 24 psi
